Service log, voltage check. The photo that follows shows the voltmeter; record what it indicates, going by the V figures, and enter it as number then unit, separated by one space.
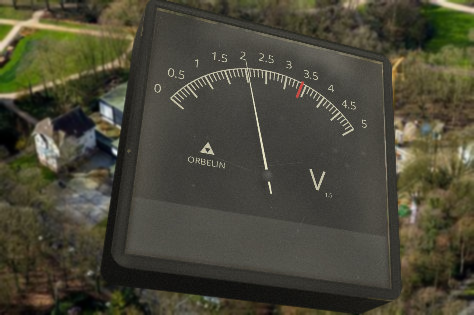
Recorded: 2 V
